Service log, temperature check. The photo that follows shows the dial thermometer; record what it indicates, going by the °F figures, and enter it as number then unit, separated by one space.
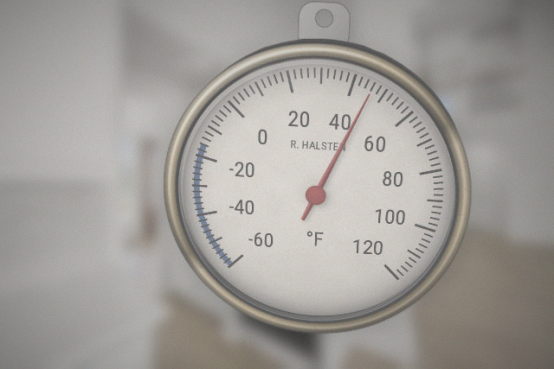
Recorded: 46 °F
